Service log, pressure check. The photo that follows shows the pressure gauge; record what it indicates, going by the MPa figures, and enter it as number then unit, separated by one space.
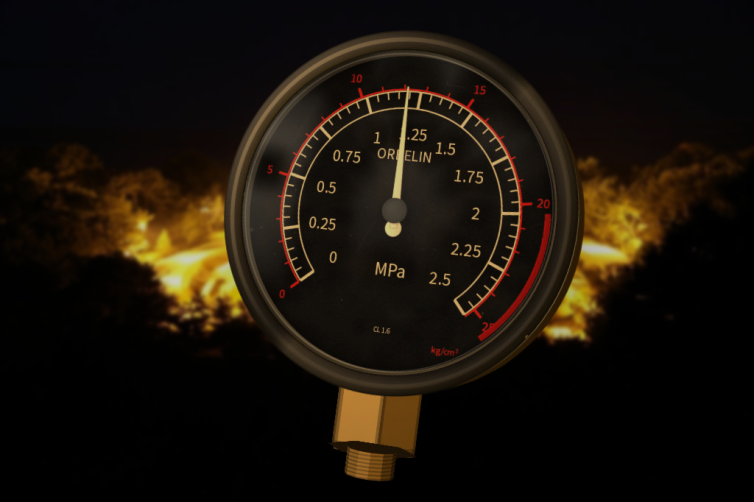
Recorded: 1.2 MPa
